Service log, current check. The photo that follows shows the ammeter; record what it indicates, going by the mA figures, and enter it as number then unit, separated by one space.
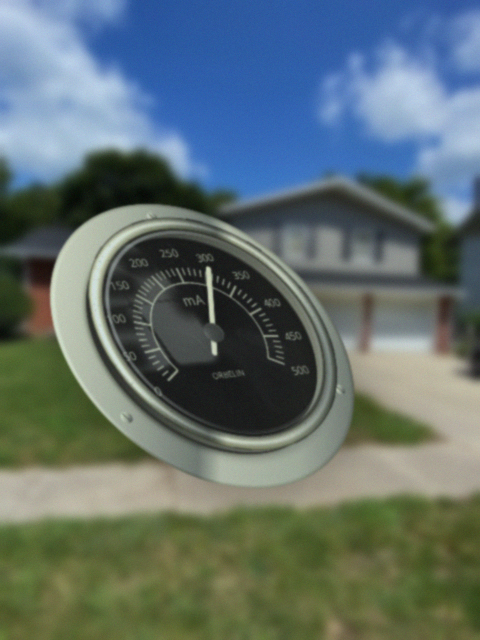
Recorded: 300 mA
